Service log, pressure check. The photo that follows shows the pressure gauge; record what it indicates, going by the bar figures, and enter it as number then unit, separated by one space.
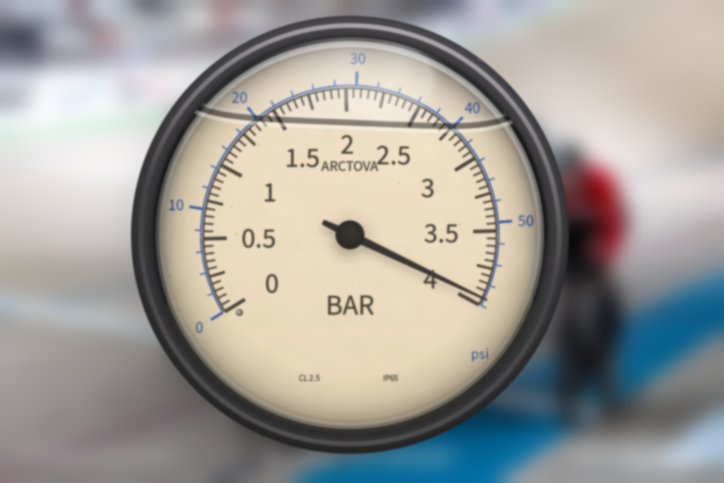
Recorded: 3.95 bar
